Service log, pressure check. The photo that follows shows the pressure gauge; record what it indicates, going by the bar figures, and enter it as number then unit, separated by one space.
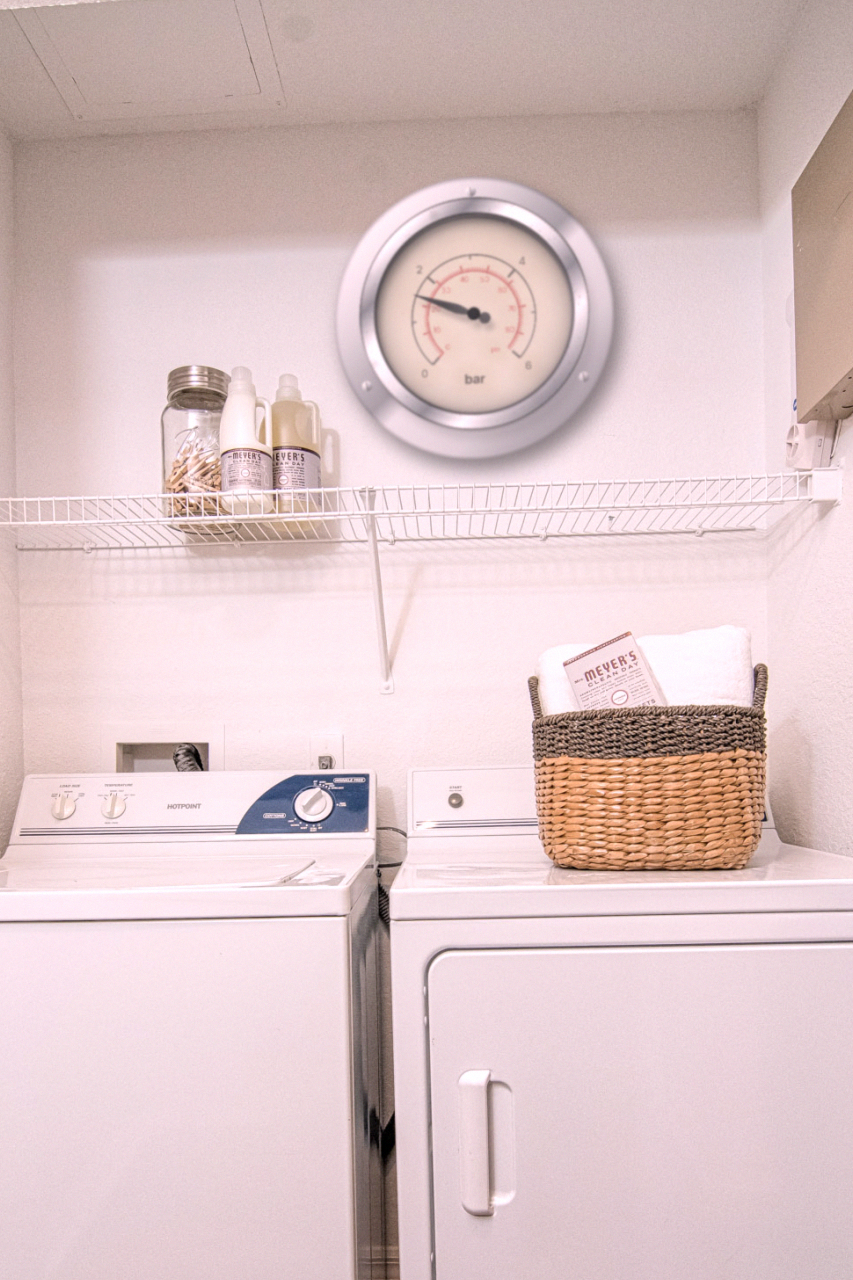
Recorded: 1.5 bar
